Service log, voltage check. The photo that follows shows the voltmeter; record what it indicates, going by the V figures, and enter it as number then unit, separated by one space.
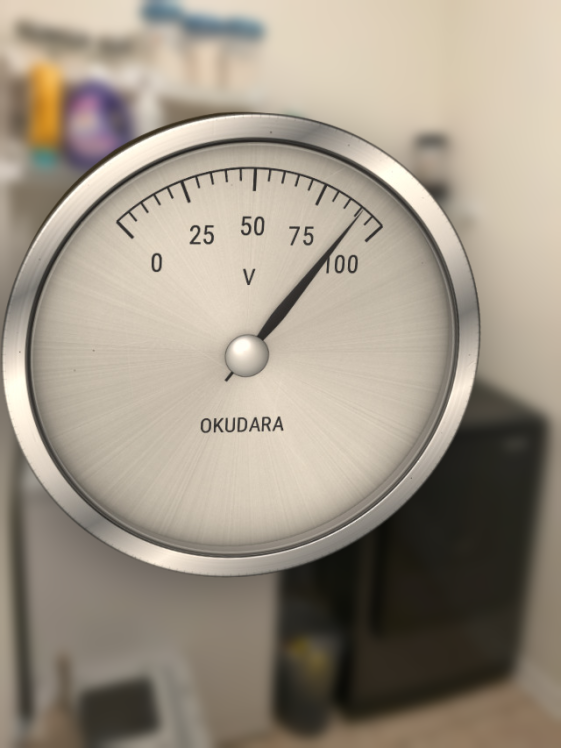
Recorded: 90 V
